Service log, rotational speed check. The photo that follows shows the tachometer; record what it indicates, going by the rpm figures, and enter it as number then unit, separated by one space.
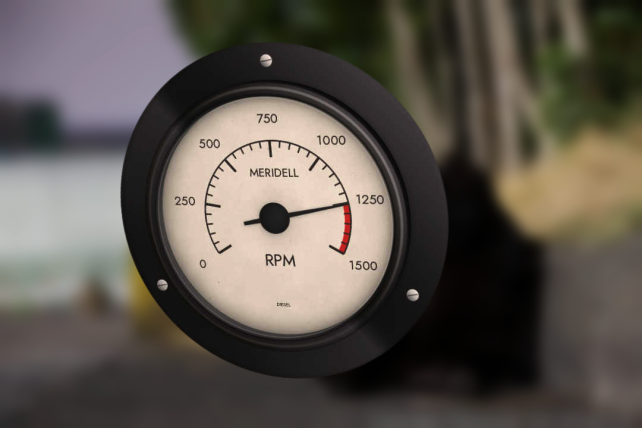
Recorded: 1250 rpm
